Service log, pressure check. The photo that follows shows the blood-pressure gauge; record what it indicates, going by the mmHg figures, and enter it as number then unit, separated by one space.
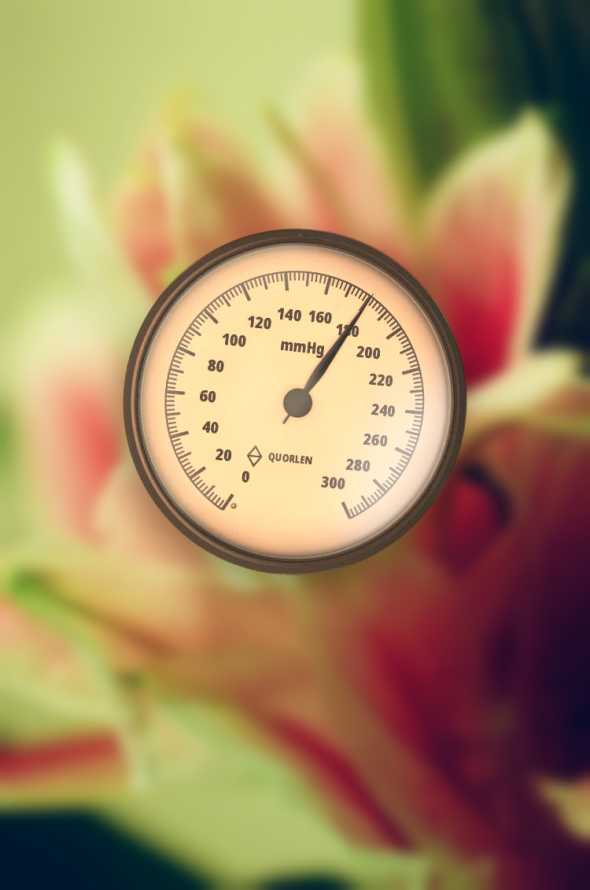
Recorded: 180 mmHg
